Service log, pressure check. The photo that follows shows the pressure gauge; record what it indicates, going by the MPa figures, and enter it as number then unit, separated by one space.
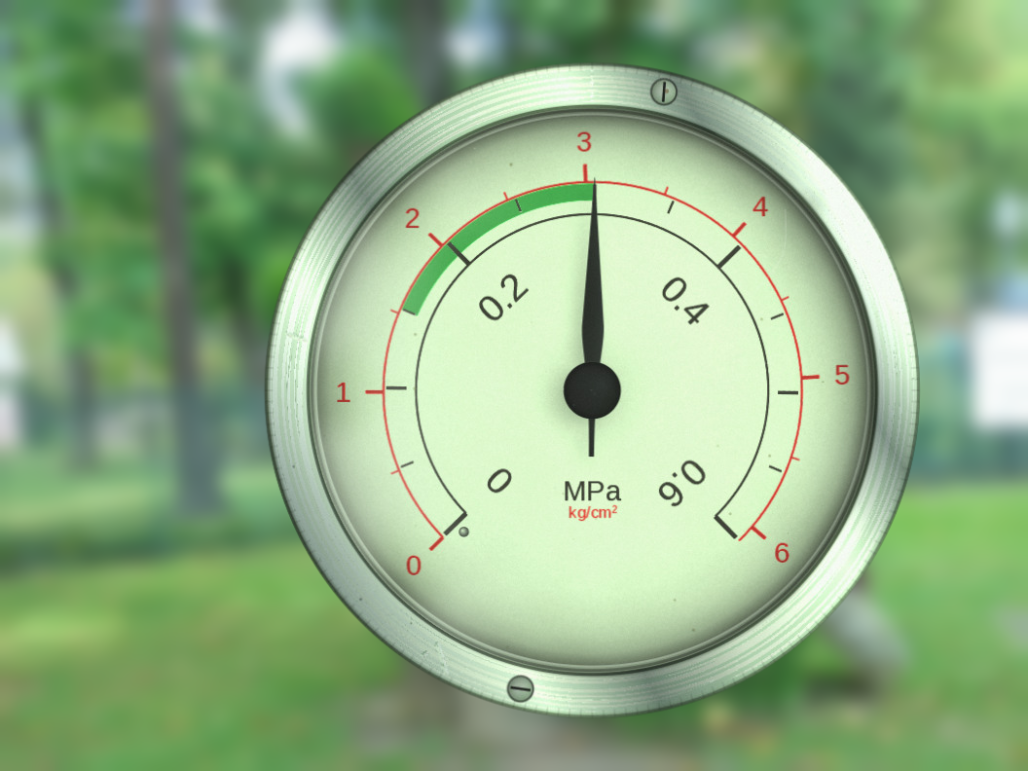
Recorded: 0.3 MPa
